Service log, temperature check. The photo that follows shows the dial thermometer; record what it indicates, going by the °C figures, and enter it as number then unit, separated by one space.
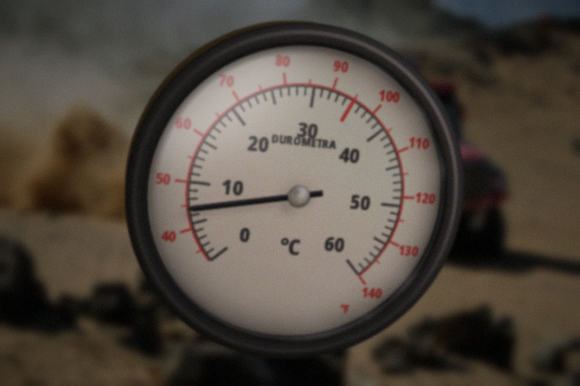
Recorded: 7 °C
